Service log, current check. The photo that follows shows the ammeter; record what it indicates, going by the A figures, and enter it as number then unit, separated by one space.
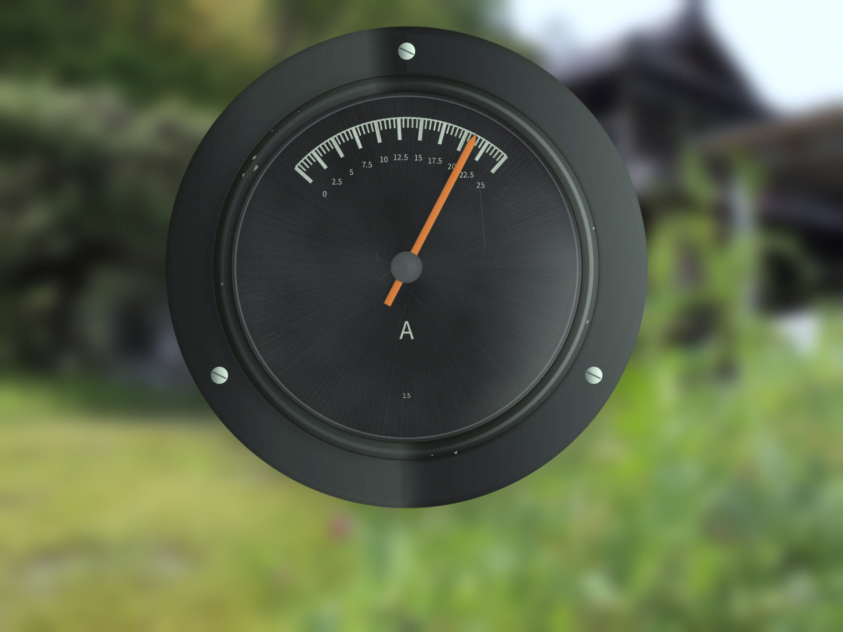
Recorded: 21 A
